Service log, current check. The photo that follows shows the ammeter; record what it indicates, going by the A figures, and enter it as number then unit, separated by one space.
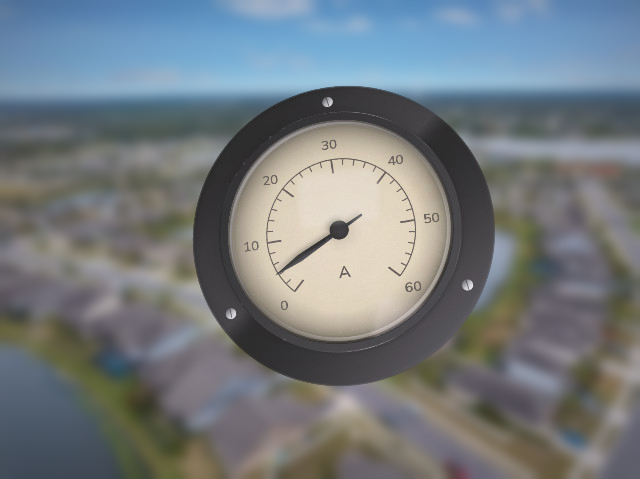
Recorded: 4 A
